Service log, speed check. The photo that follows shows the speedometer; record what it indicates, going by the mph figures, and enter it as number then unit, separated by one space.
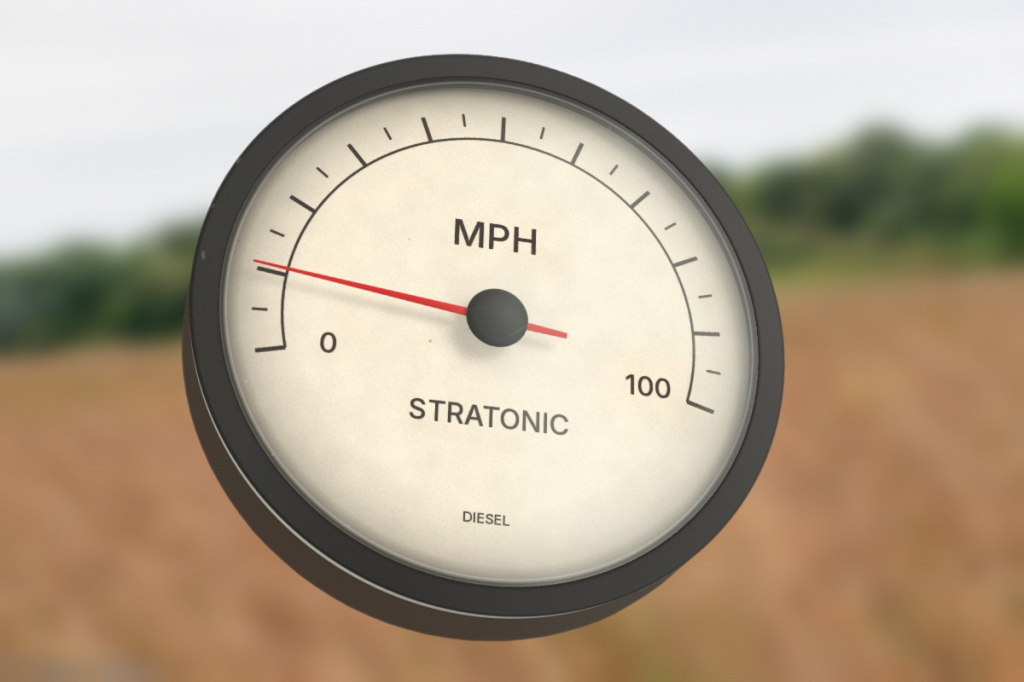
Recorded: 10 mph
